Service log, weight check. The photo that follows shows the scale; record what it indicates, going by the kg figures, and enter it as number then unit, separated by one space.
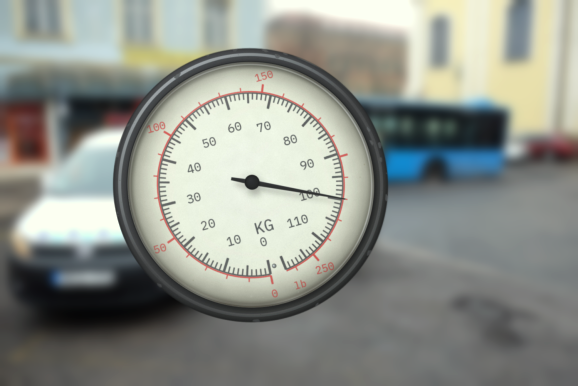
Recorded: 100 kg
